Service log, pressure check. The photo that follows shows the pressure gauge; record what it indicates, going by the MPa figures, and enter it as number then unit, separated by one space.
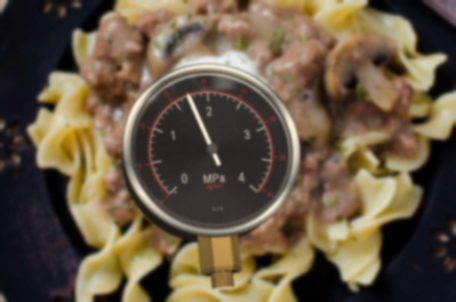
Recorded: 1.7 MPa
